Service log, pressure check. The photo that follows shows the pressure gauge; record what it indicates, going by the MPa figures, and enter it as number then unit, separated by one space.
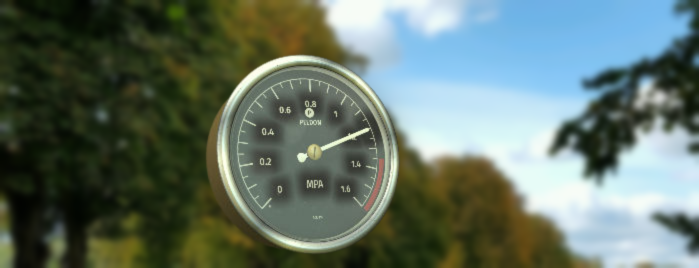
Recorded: 1.2 MPa
